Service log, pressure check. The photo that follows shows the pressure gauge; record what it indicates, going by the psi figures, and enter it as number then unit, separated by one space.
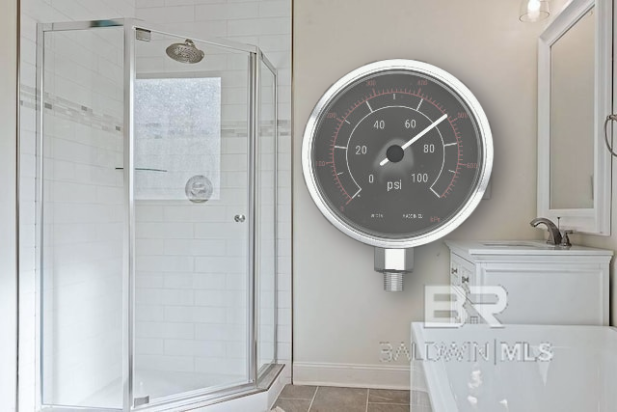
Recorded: 70 psi
